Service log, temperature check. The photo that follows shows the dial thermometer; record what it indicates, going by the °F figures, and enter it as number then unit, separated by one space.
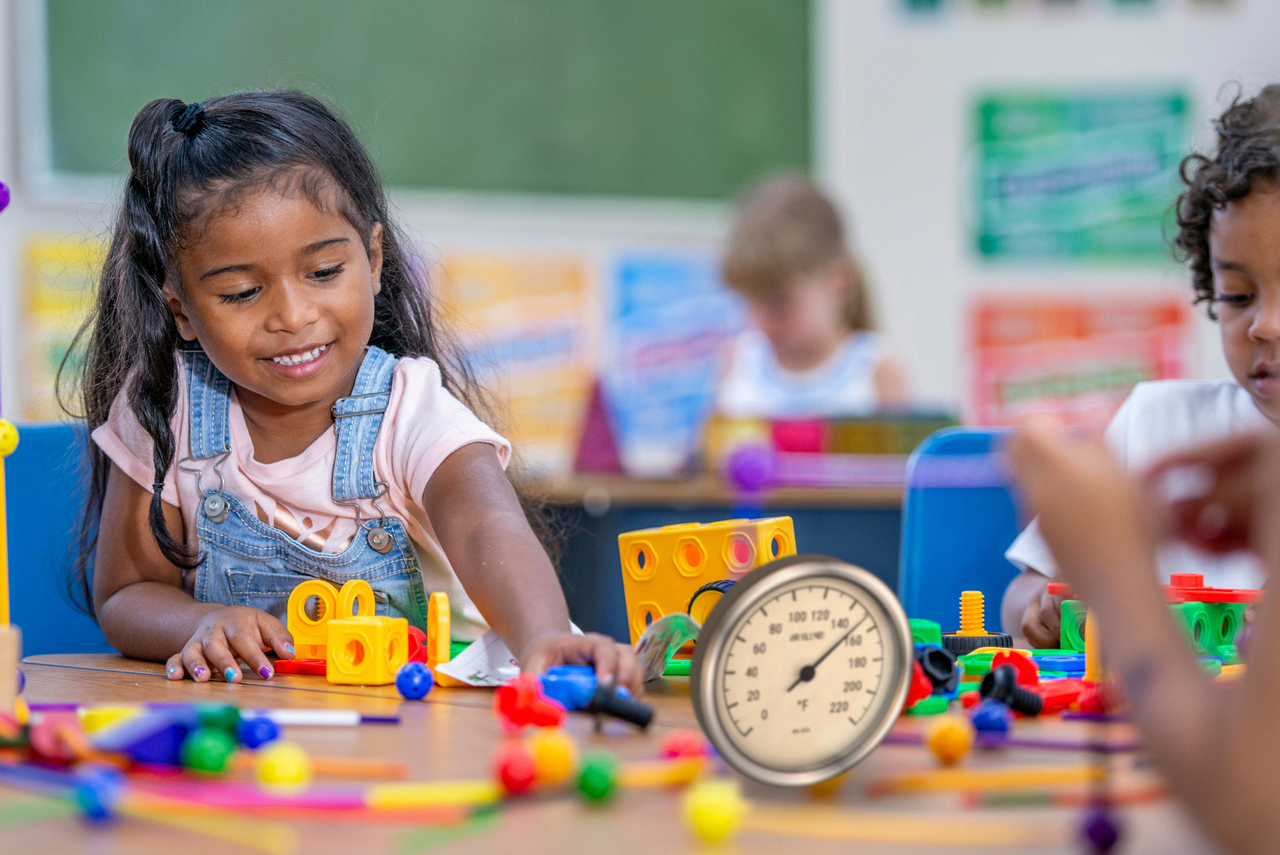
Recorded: 150 °F
